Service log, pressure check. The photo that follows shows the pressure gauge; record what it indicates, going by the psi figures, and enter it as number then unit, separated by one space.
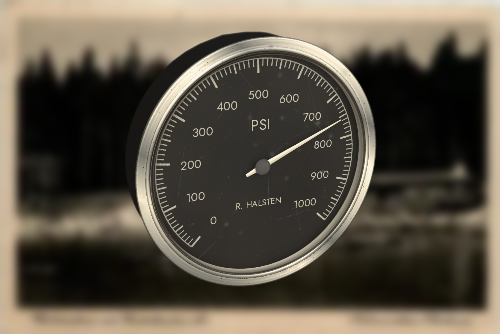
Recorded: 750 psi
